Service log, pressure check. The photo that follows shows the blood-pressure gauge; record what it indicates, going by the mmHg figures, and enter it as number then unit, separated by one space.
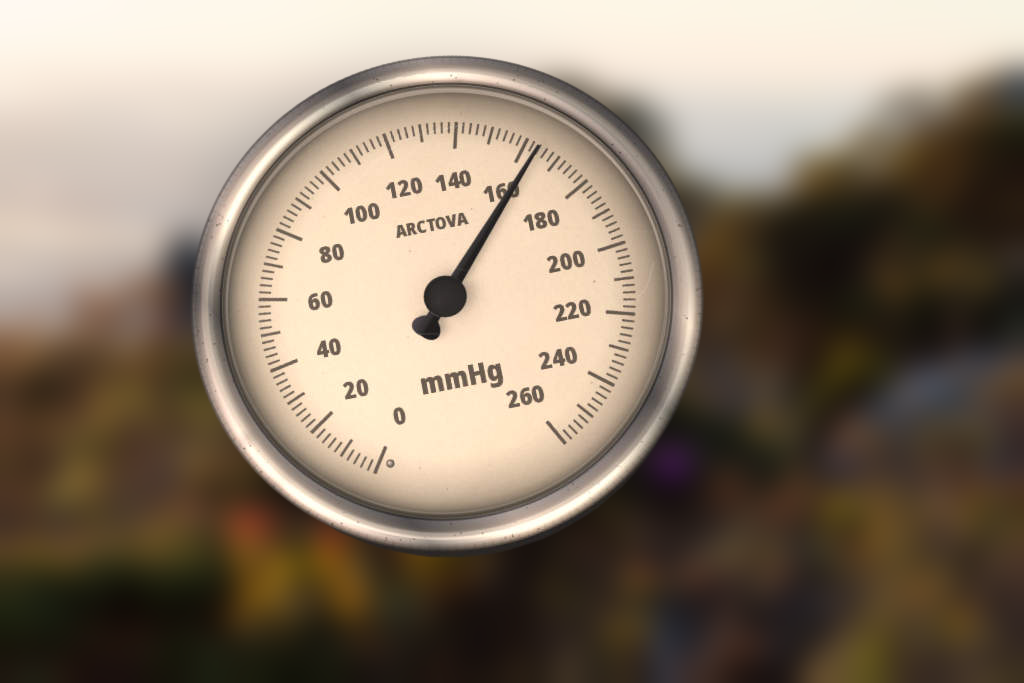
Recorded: 164 mmHg
